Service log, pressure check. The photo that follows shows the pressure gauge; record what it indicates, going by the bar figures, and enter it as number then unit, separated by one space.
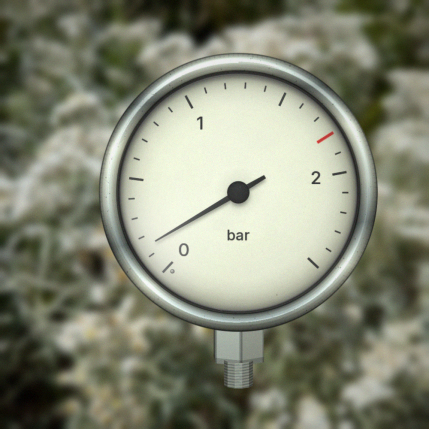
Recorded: 0.15 bar
